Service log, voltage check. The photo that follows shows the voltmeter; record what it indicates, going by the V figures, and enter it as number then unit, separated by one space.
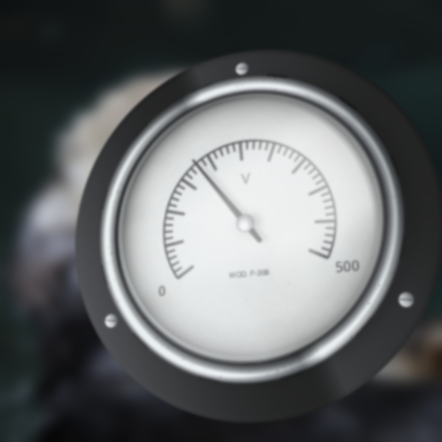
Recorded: 180 V
